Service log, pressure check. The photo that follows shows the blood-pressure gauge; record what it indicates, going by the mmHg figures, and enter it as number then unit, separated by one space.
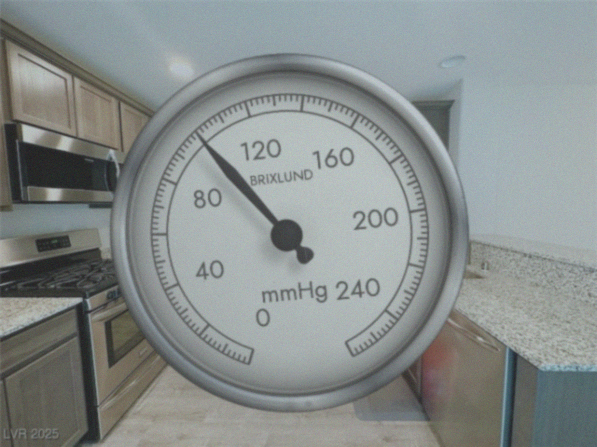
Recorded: 100 mmHg
